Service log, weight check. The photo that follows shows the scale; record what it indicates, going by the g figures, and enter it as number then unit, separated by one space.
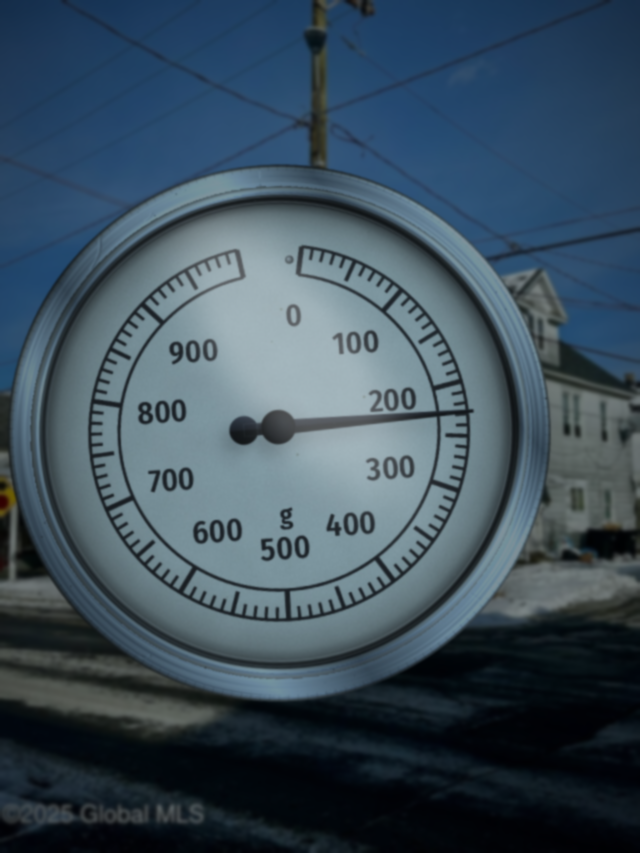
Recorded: 230 g
